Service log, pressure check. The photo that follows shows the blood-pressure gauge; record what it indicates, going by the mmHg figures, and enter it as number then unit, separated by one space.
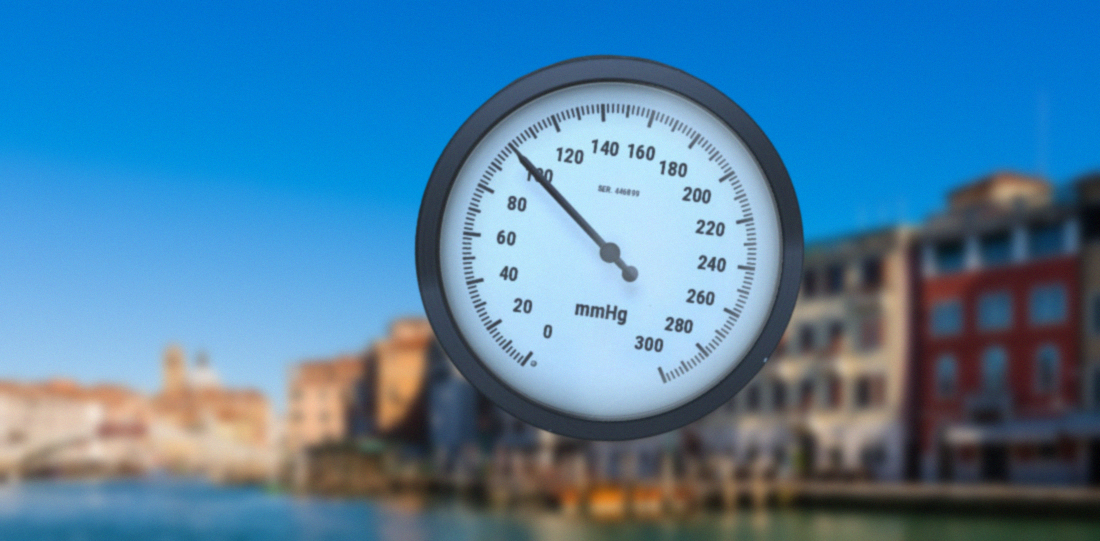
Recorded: 100 mmHg
